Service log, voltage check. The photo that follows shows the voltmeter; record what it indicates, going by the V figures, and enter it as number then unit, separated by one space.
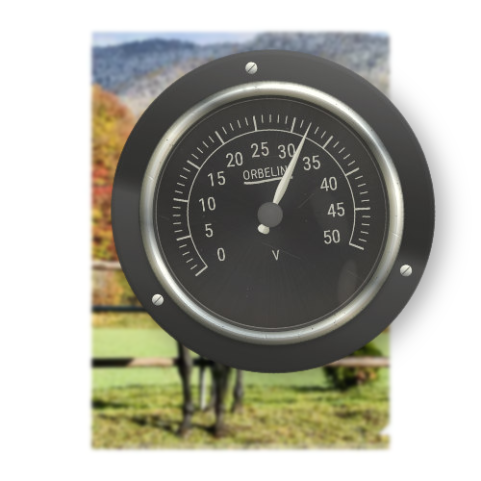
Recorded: 32 V
